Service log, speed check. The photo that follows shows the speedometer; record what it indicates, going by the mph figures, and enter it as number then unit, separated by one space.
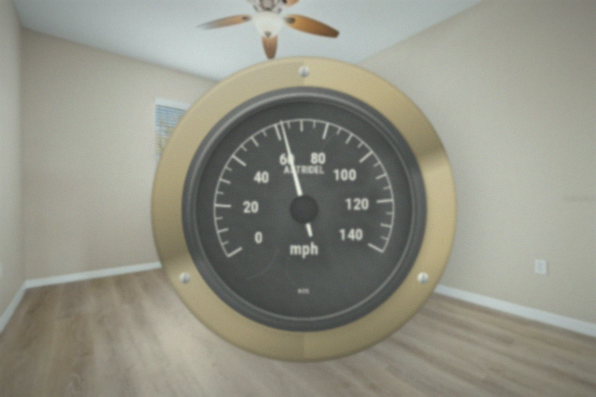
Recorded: 62.5 mph
